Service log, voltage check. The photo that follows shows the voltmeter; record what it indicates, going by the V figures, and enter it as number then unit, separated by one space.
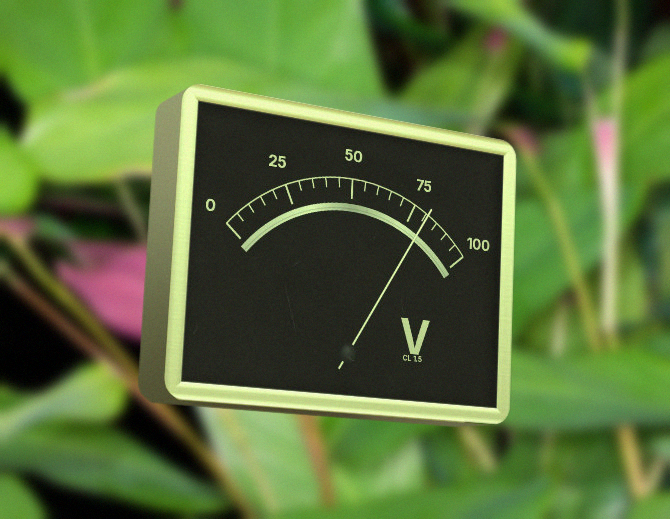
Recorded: 80 V
